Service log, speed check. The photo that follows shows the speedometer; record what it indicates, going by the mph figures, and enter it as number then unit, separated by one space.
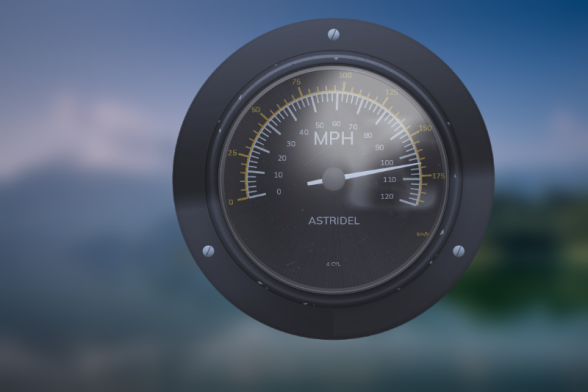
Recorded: 104 mph
